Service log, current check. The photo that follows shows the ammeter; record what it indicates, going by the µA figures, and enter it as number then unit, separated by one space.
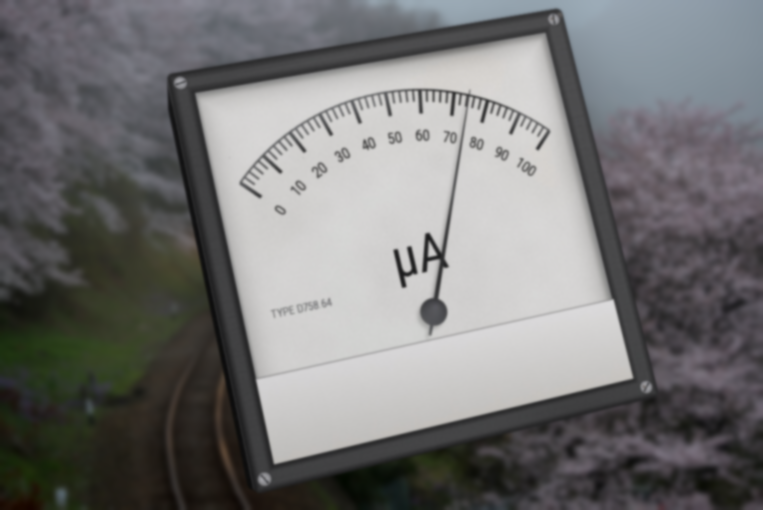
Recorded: 74 µA
